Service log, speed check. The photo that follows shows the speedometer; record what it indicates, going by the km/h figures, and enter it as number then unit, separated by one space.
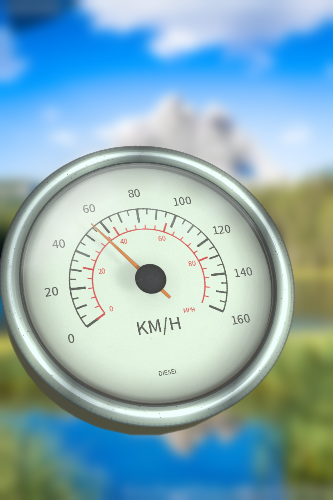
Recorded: 55 km/h
